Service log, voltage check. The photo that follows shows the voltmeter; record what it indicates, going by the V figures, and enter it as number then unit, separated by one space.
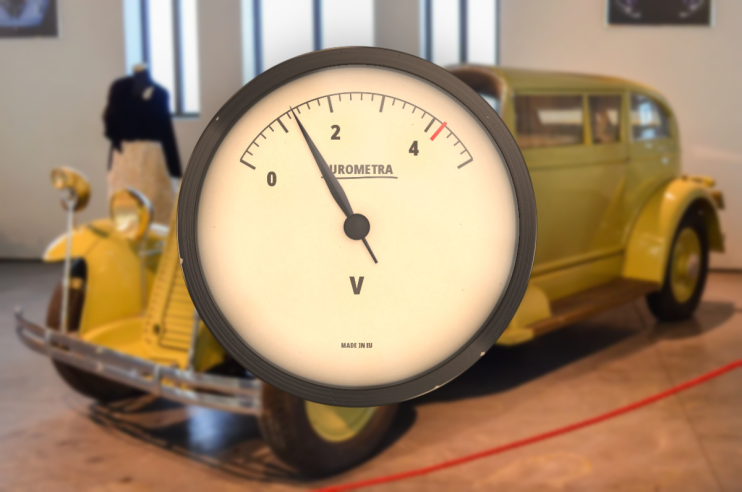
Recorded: 1.3 V
